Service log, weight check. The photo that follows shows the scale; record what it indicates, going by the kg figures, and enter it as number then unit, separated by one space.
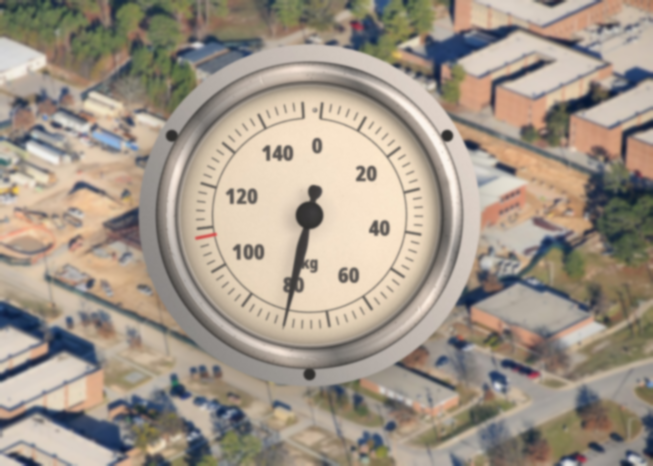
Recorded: 80 kg
